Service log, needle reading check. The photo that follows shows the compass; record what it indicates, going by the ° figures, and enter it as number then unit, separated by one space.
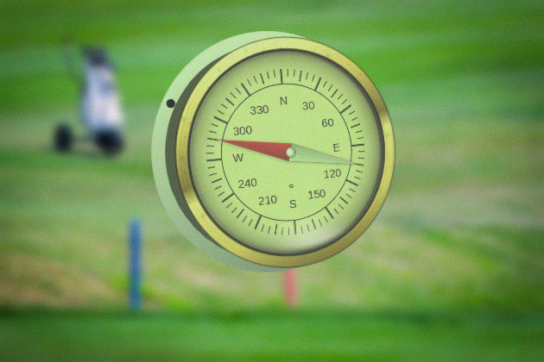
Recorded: 285 °
